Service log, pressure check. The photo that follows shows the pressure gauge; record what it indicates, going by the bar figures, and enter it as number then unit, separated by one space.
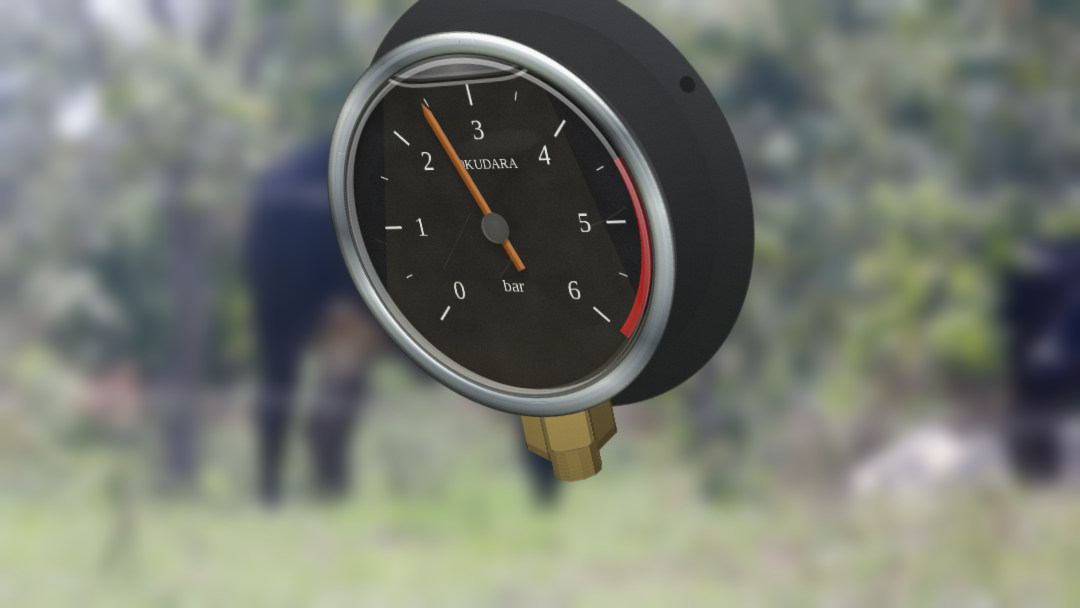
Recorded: 2.5 bar
